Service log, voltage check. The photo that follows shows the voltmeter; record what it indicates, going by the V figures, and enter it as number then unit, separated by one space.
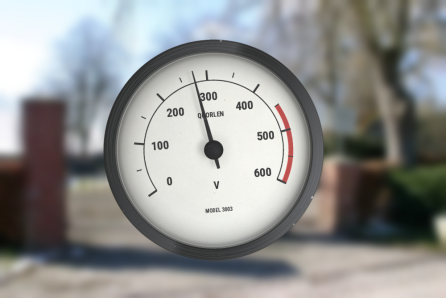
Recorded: 275 V
